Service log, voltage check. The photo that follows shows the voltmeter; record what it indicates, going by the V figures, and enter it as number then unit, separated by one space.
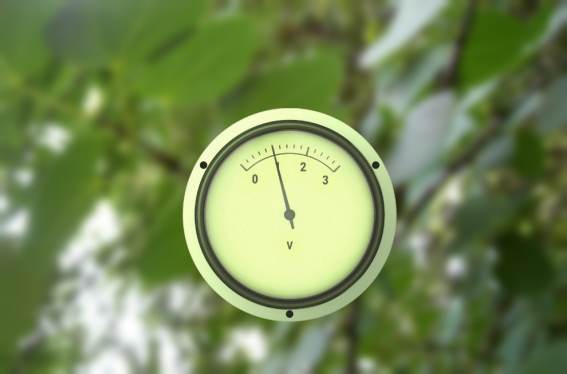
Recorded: 1 V
